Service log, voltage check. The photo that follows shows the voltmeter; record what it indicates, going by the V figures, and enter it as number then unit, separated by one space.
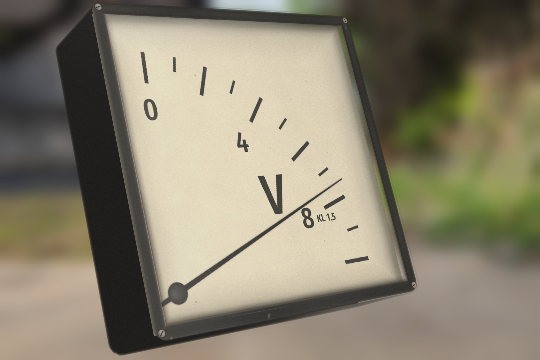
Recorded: 7.5 V
